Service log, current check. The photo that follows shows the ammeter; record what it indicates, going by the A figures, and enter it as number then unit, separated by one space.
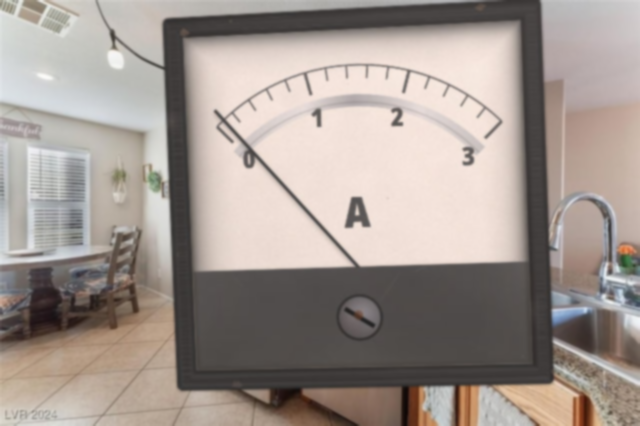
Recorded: 0.1 A
